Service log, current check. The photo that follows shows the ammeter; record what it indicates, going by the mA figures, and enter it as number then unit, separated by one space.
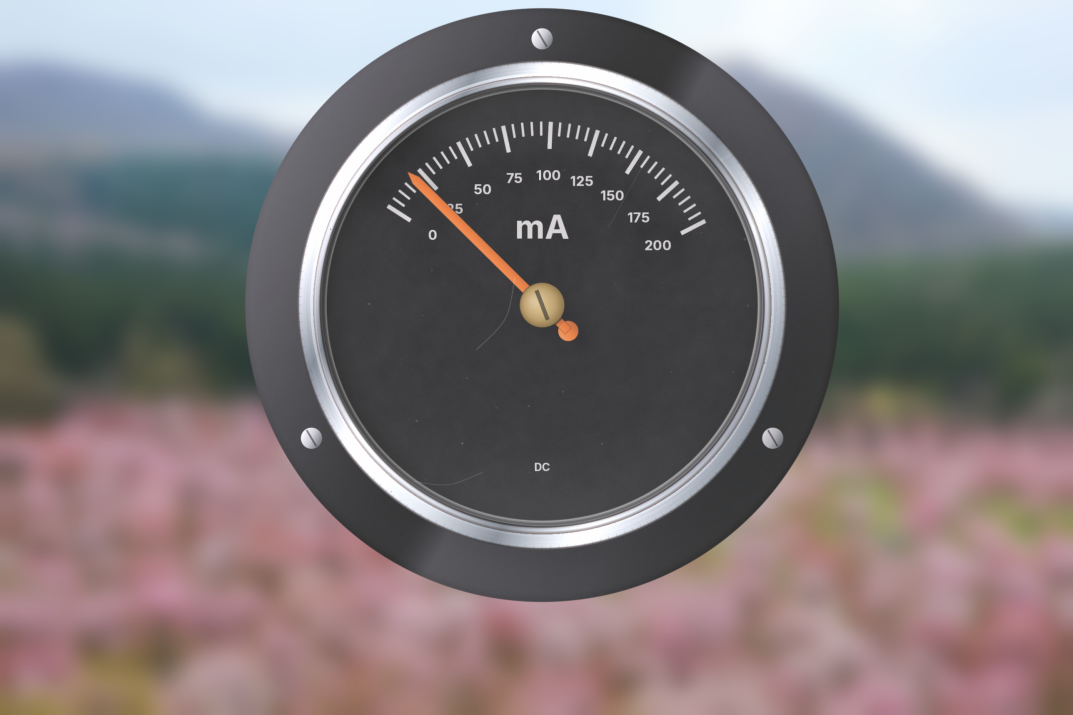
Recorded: 20 mA
